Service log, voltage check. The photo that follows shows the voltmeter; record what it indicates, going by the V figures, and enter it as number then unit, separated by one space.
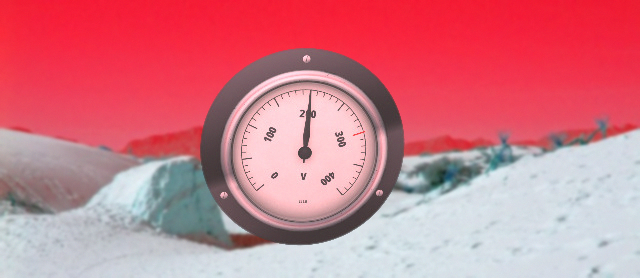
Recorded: 200 V
